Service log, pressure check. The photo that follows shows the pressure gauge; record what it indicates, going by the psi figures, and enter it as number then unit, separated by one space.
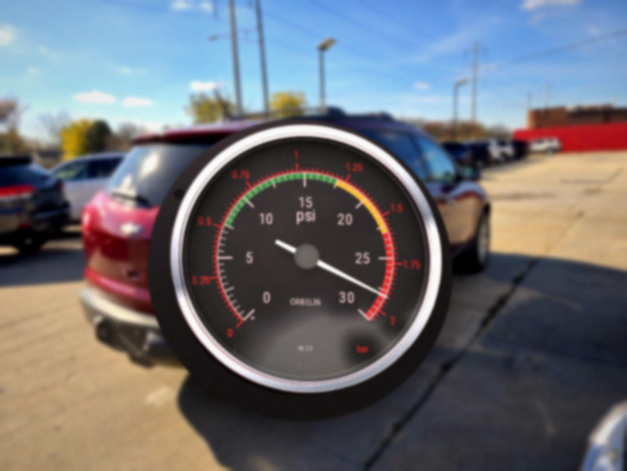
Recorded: 28 psi
